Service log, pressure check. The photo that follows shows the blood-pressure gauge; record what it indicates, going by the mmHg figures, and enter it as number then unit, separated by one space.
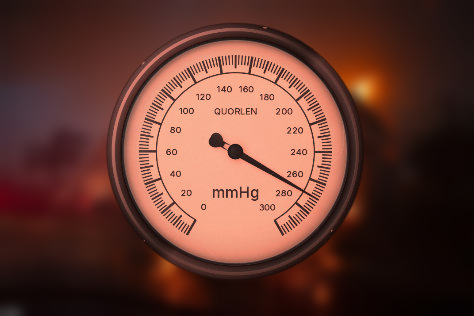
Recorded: 270 mmHg
